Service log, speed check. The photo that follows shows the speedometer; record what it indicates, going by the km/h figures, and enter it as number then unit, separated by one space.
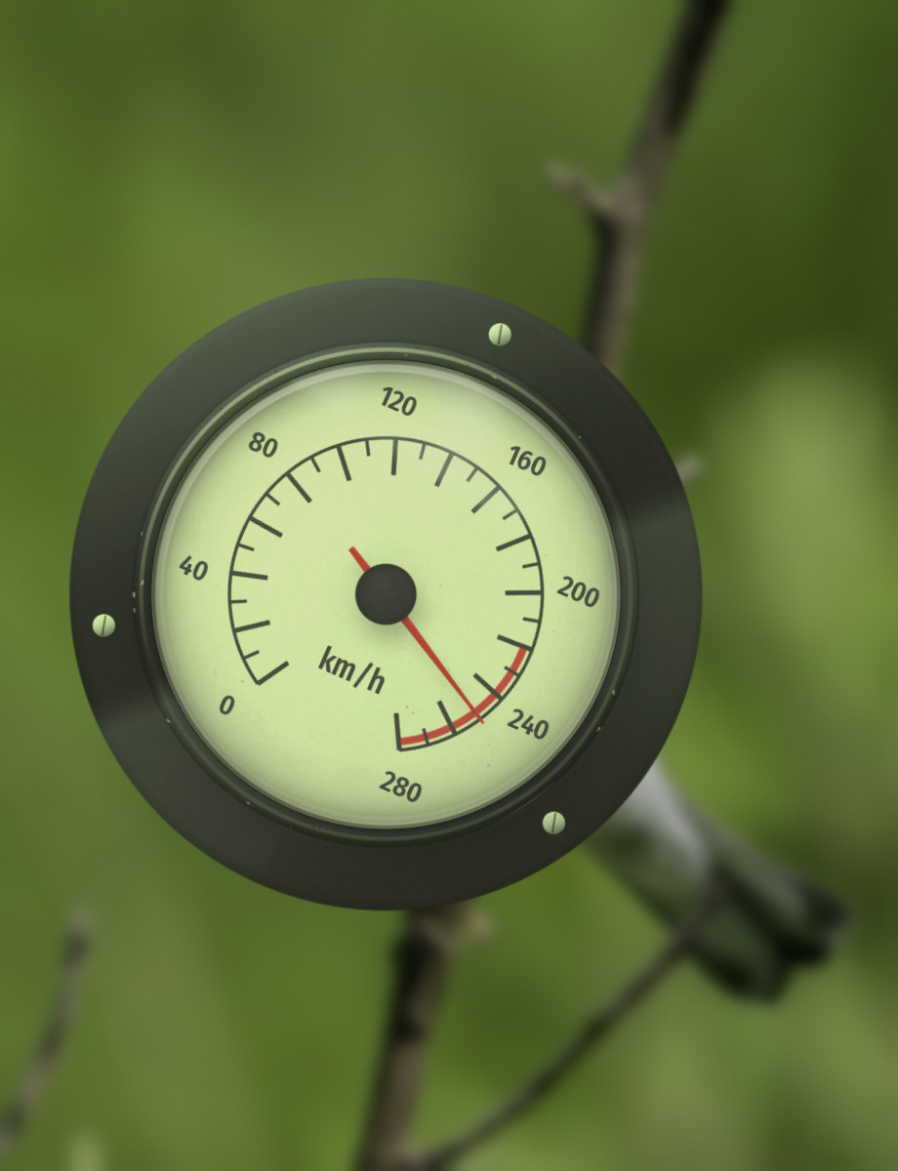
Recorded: 250 km/h
